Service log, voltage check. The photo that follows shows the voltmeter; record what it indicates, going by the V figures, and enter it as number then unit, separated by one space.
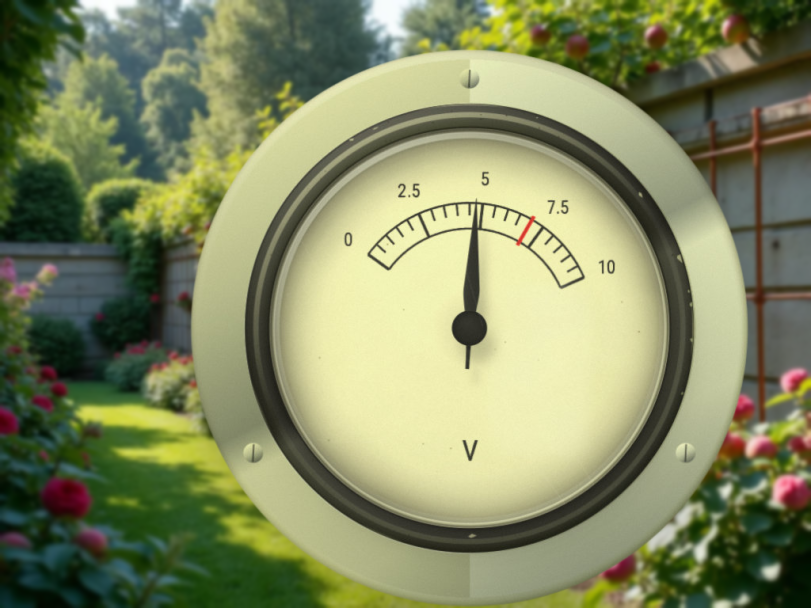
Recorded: 4.75 V
